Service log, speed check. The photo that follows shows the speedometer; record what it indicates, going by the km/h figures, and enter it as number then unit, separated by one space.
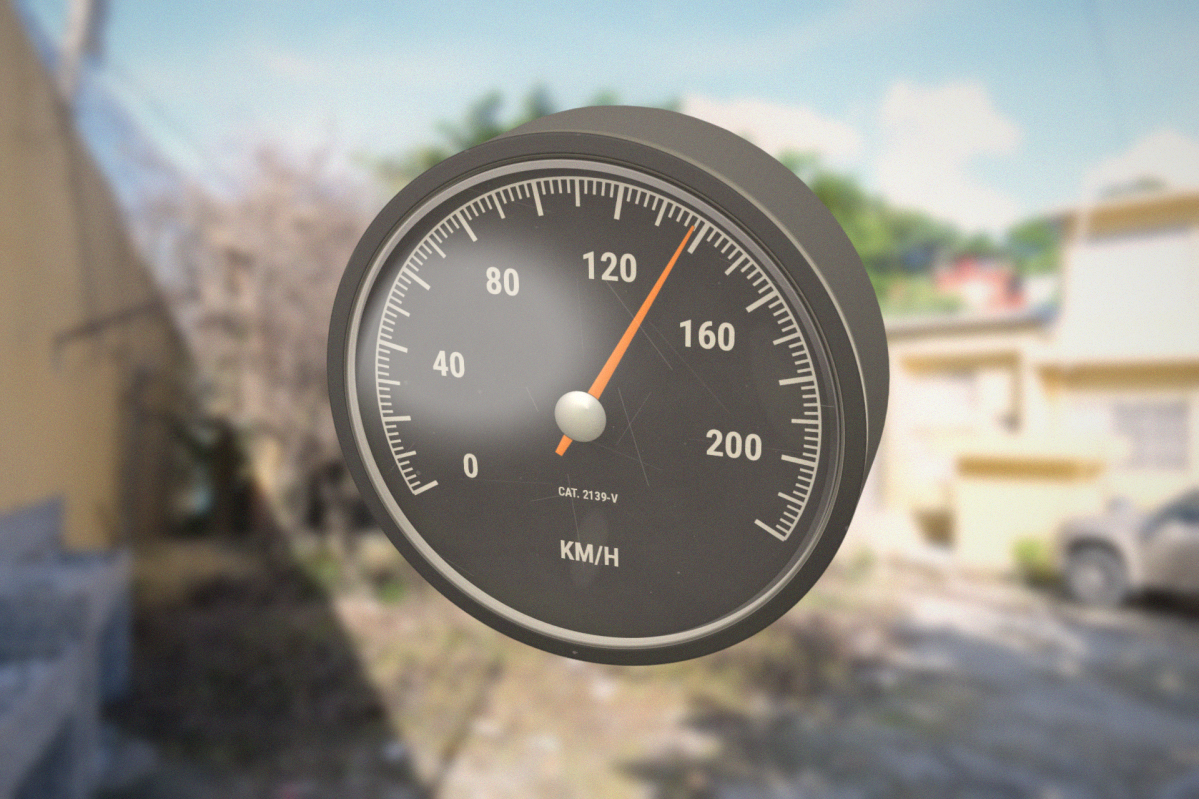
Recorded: 138 km/h
